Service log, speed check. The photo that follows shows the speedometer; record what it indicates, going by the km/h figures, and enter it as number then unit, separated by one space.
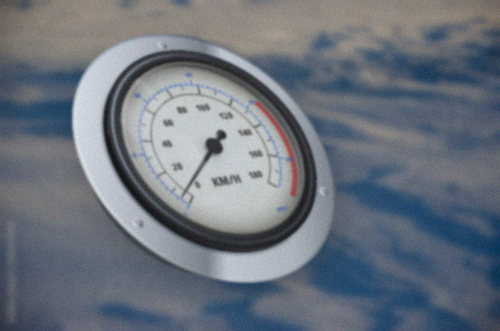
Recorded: 5 km/h
